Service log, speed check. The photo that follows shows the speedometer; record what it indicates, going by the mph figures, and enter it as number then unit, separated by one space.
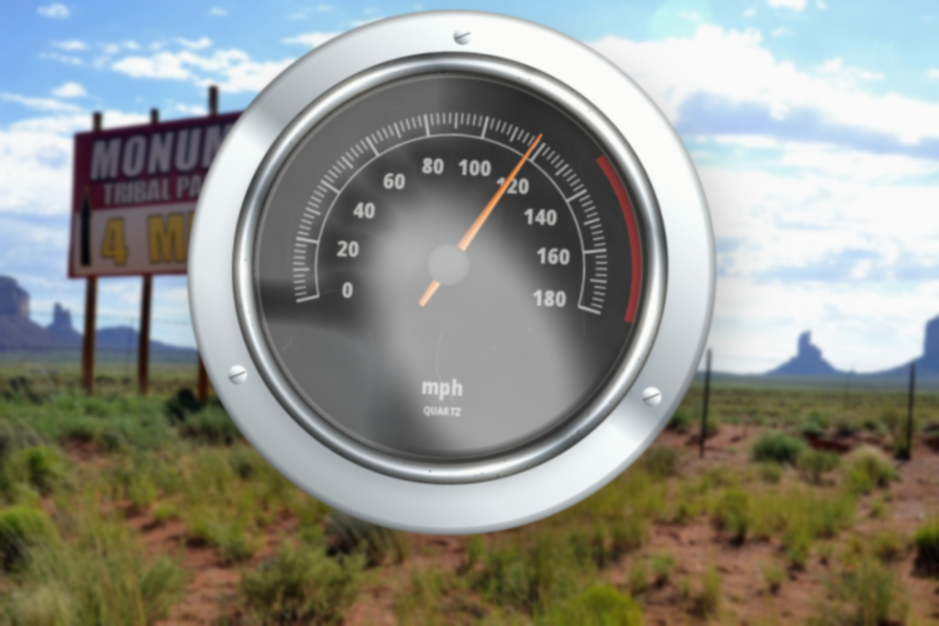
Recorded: 118 mph
